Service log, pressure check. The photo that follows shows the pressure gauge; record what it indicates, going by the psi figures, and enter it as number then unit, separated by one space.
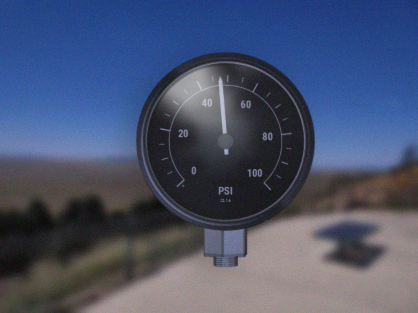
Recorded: 47.5 psi
